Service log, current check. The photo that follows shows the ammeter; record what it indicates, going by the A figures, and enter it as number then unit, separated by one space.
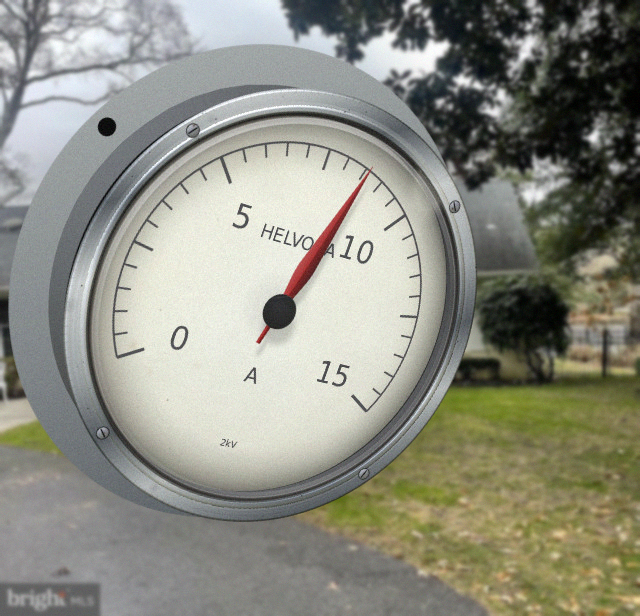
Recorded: 8.5 A
